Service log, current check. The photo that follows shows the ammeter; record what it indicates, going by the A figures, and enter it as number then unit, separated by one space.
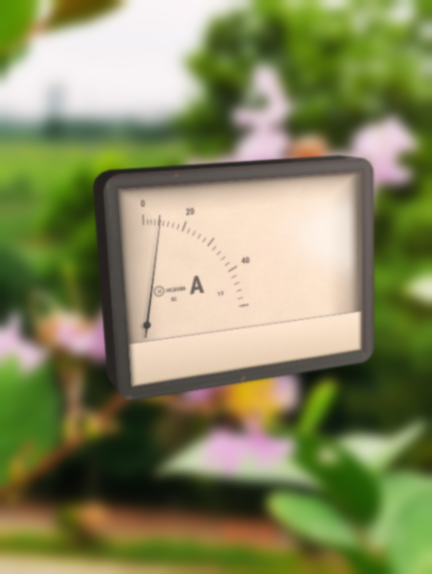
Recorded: 10 A
